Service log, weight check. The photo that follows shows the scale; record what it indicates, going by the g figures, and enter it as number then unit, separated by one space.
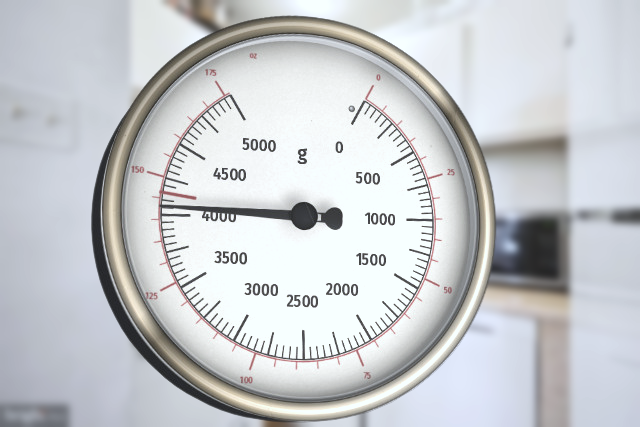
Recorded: 4050 g
